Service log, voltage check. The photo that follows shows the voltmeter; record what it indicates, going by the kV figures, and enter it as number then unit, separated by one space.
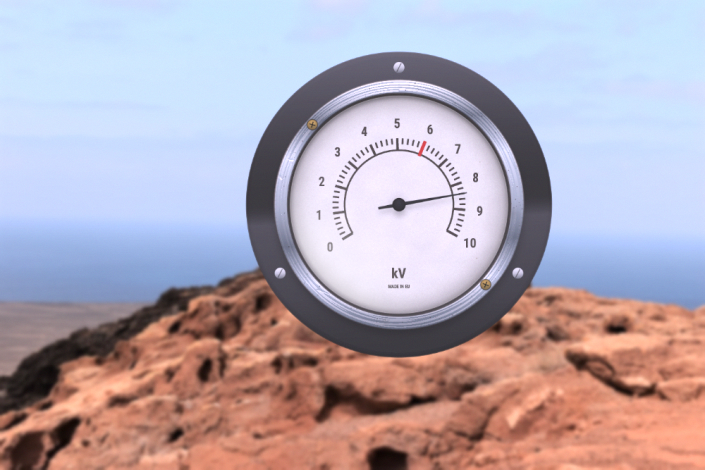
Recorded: 8.4 kV
